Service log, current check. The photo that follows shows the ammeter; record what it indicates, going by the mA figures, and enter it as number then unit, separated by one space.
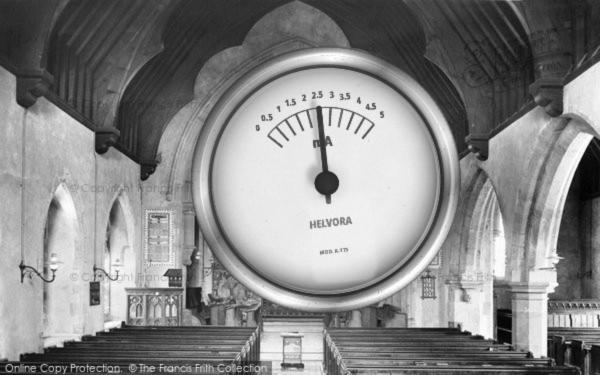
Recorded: 2.5 mA
